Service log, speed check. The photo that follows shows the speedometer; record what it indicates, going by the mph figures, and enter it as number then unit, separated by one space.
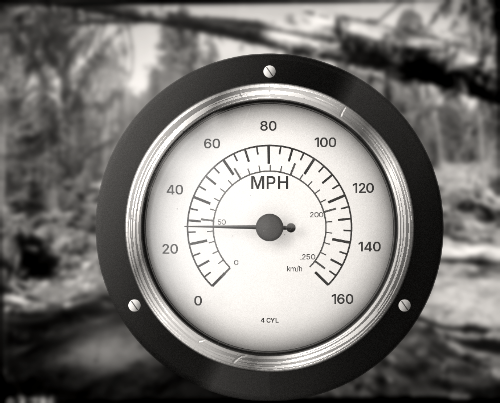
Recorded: 27.5 mph
